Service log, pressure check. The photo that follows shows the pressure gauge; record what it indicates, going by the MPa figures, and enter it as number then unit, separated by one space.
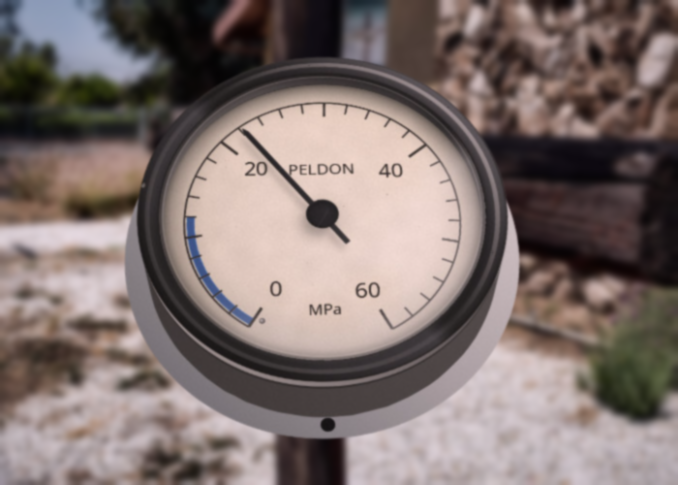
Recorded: 22 MPa
